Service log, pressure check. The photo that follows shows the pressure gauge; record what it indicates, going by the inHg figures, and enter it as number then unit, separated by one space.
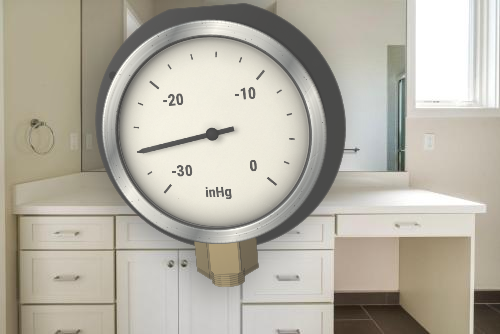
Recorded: -26 inHg
